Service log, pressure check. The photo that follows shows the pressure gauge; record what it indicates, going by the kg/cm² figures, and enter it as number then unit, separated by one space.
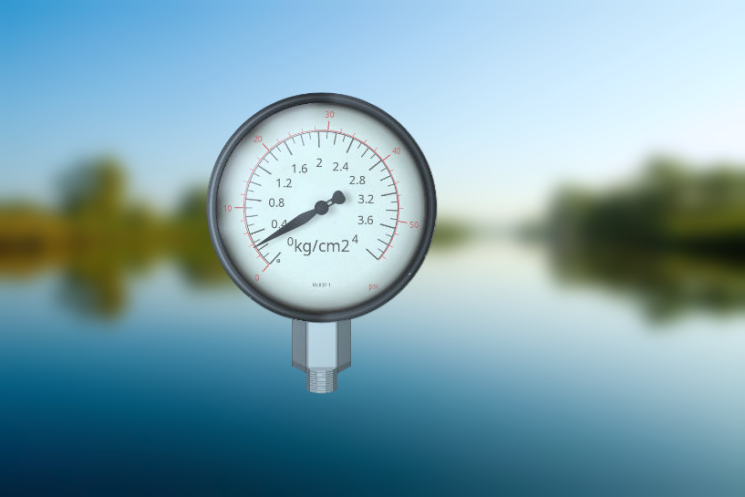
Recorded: 0.25 kg/cm²
